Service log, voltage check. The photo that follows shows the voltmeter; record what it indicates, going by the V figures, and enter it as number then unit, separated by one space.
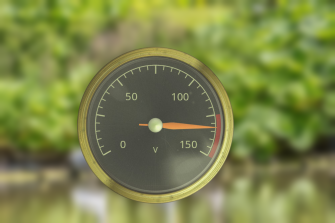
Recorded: 132.5 V
